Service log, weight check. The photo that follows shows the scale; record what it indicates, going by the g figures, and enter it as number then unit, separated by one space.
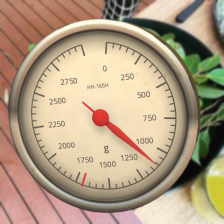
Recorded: 1100 g
